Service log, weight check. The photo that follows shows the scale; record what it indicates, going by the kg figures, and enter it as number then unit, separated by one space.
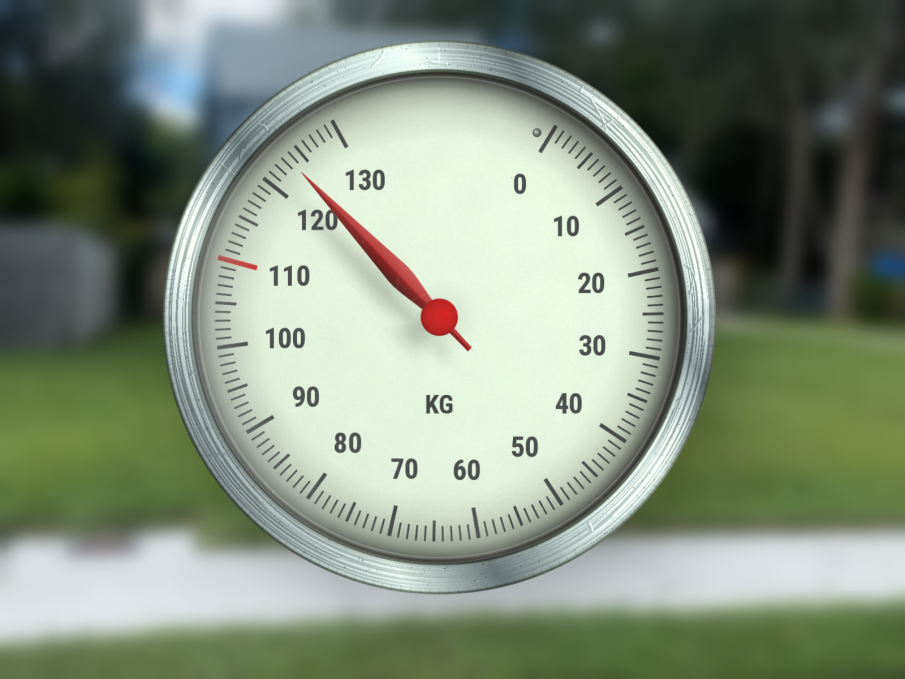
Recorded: 123.5 kg
